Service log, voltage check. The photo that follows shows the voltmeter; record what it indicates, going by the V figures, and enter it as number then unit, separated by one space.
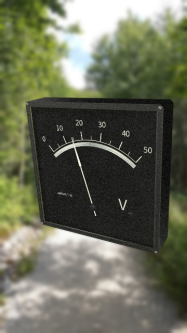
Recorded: 15 V
